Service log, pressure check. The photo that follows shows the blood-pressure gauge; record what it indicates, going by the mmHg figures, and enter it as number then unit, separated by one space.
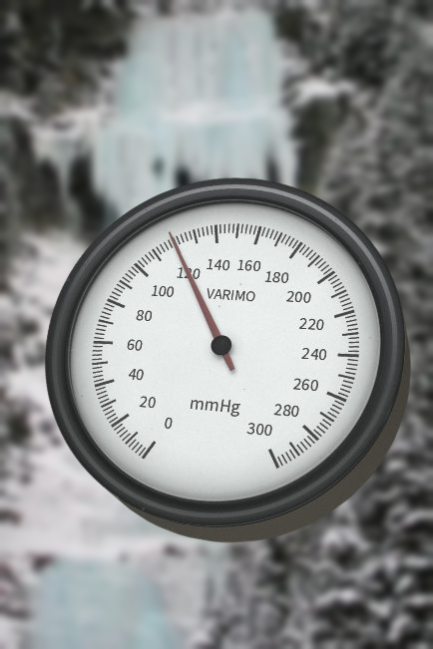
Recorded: 120 mmHg
